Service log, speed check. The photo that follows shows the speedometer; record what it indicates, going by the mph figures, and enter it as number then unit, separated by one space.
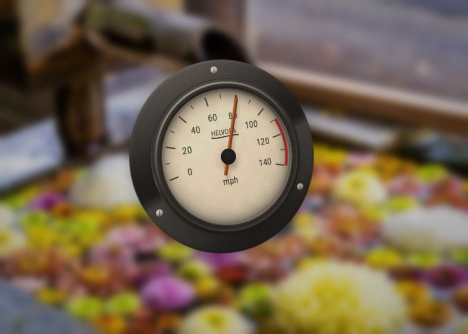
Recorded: 80 mph
